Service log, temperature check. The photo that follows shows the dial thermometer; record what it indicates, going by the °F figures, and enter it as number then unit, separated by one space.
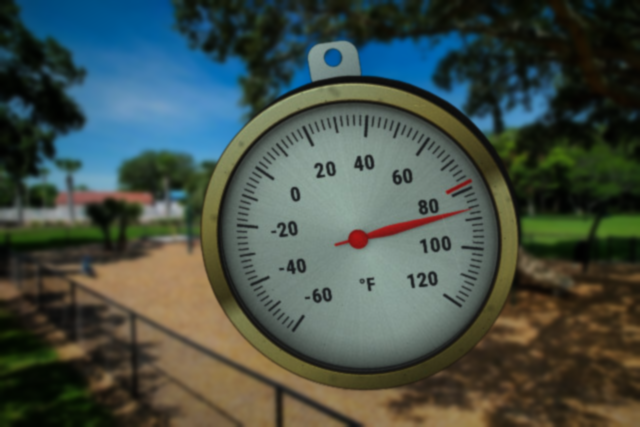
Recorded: 86 °F
